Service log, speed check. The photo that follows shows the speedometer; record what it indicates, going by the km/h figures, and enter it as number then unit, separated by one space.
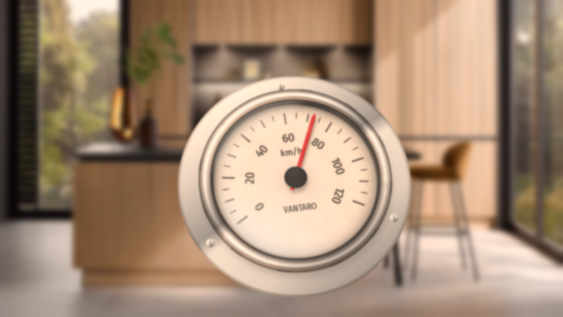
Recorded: 72.5 km/h
